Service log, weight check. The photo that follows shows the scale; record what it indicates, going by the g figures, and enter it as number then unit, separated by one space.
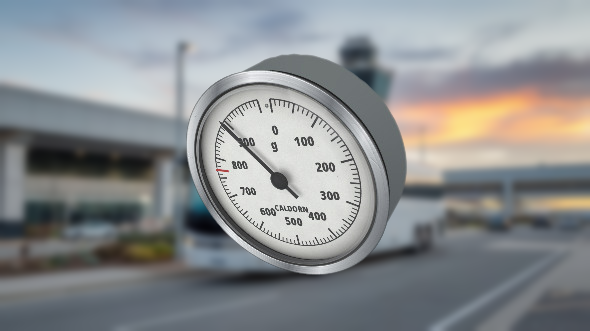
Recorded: 900 g
